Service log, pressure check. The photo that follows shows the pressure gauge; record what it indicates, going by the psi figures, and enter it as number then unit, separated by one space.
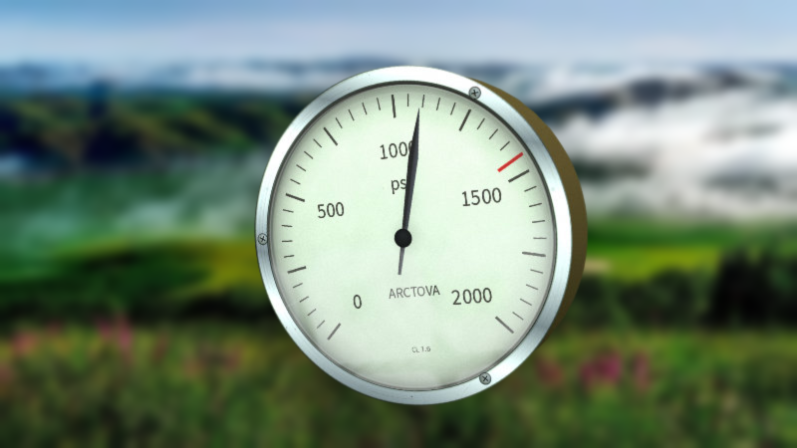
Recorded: 1100 psi
